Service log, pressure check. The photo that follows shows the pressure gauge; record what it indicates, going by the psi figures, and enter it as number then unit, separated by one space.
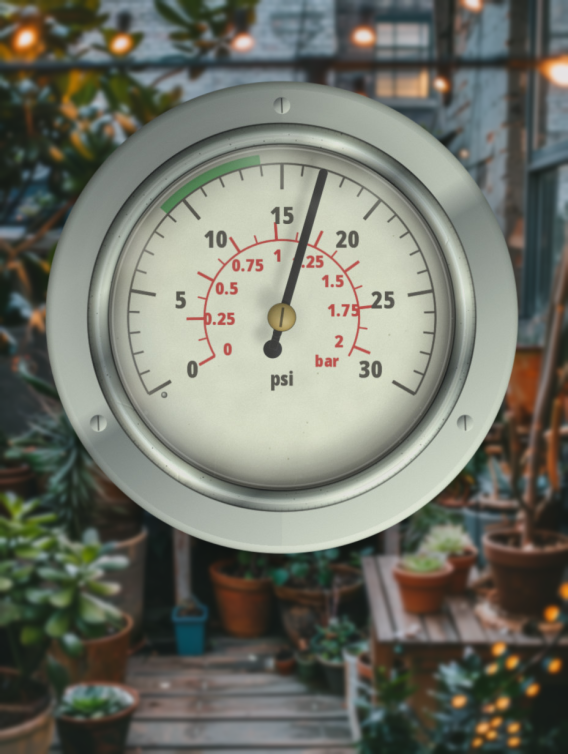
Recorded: 17 psi
